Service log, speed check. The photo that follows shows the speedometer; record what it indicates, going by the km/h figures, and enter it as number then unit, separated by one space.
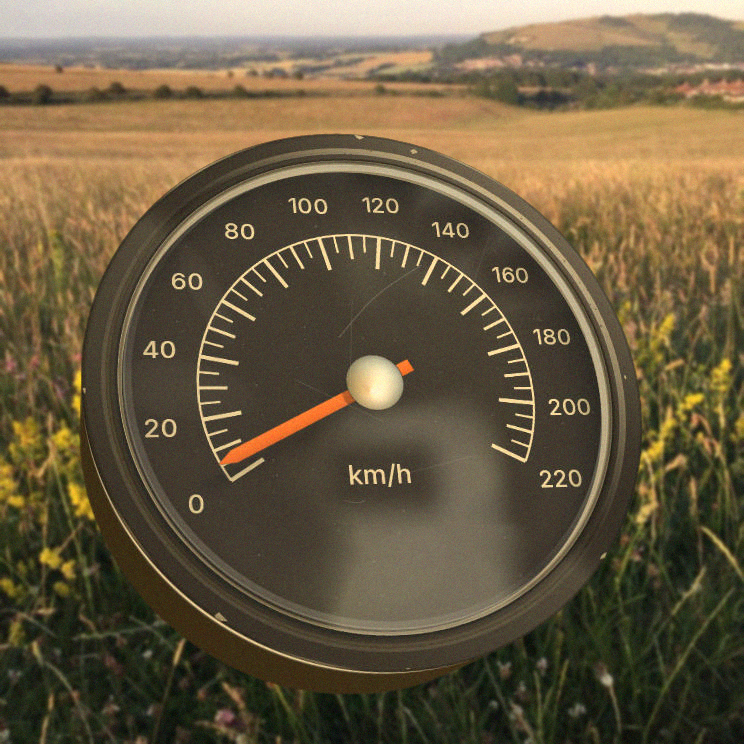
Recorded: 5 km/h
